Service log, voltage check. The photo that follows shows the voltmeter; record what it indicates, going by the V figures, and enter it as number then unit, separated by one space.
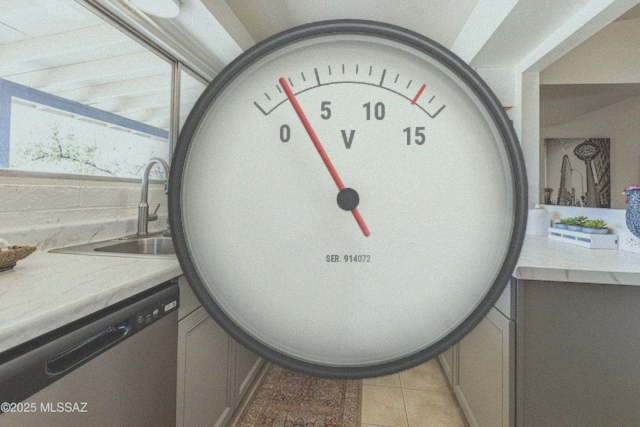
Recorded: 2.5 V
